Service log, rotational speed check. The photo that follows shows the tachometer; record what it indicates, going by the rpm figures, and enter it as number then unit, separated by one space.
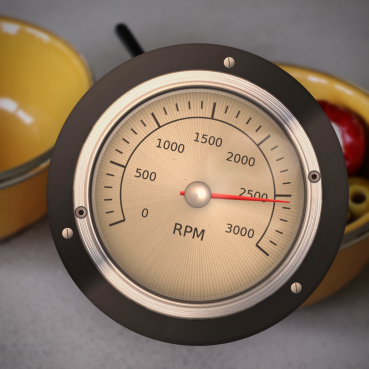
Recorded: 2550 rpm
